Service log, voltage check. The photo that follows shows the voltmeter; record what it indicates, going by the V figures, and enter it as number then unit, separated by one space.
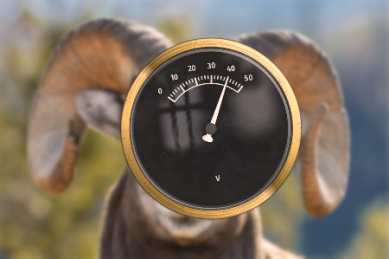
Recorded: 40 V
